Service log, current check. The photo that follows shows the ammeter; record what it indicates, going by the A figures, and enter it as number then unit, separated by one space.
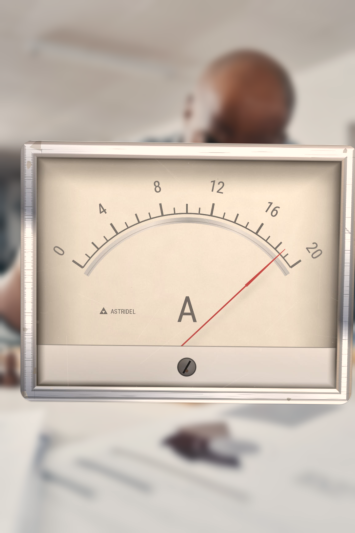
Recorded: 18.5 A
